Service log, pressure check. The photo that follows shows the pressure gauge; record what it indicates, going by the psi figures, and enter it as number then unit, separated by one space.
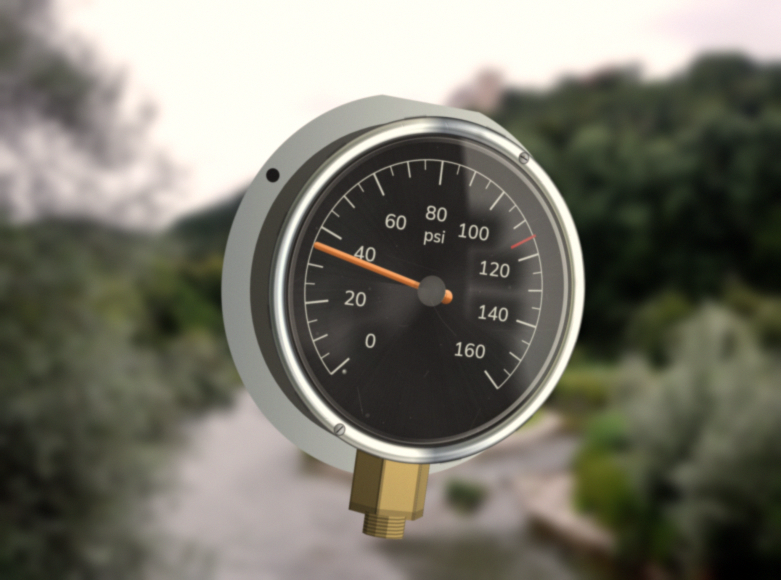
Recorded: 35 psi
